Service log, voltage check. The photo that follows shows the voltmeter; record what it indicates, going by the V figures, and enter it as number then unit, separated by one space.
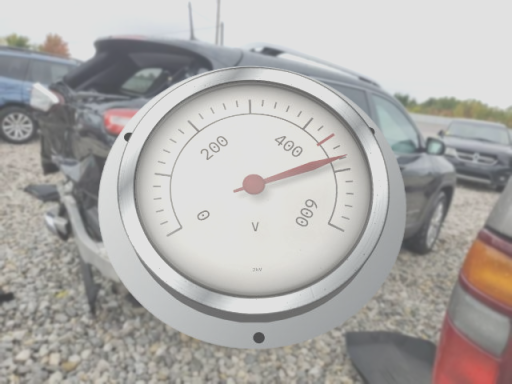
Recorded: 480 V
